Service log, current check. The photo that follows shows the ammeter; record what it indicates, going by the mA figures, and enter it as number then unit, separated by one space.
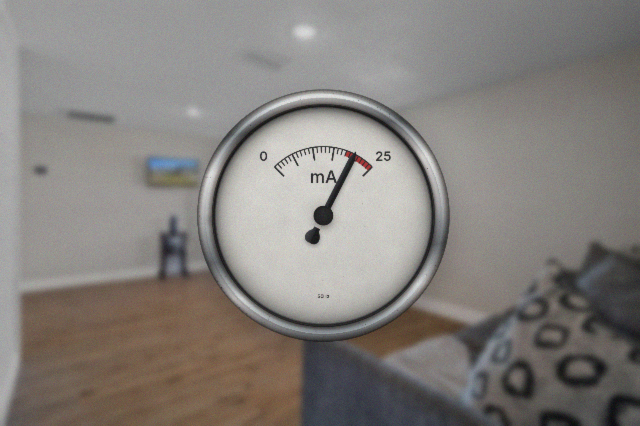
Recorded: 20 mA
